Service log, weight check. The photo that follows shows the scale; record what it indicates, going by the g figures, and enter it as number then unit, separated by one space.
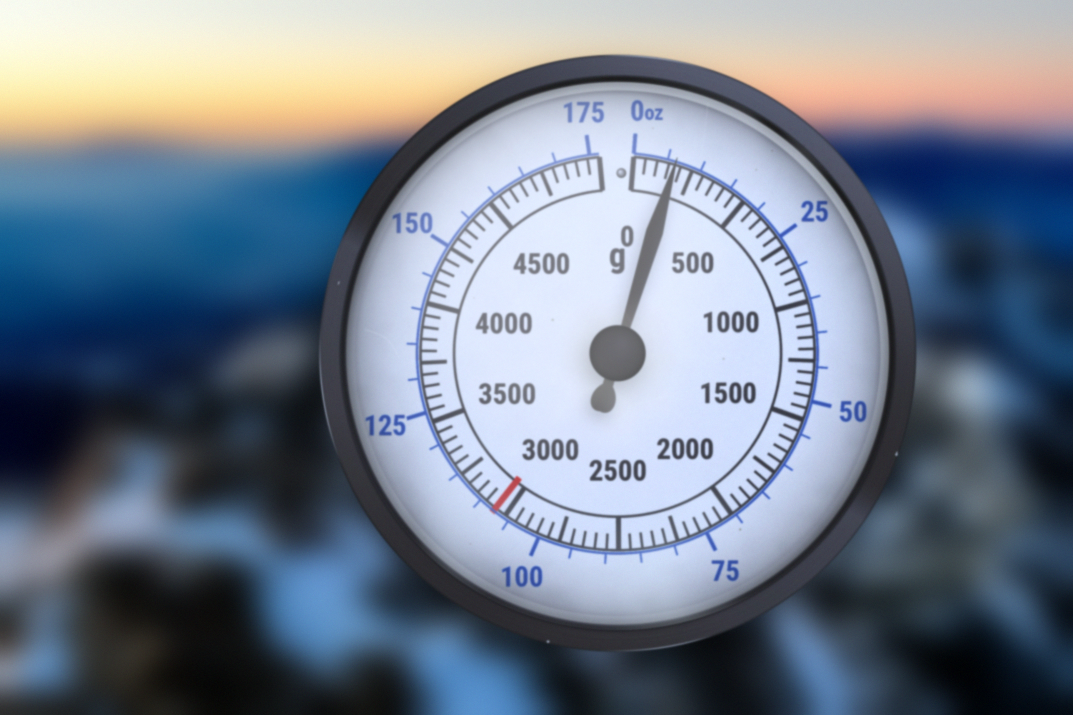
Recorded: 175 g
